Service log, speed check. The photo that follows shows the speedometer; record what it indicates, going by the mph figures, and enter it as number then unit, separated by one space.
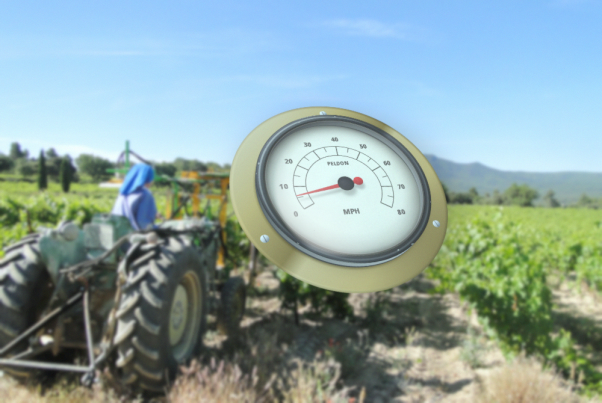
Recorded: 5 mph
